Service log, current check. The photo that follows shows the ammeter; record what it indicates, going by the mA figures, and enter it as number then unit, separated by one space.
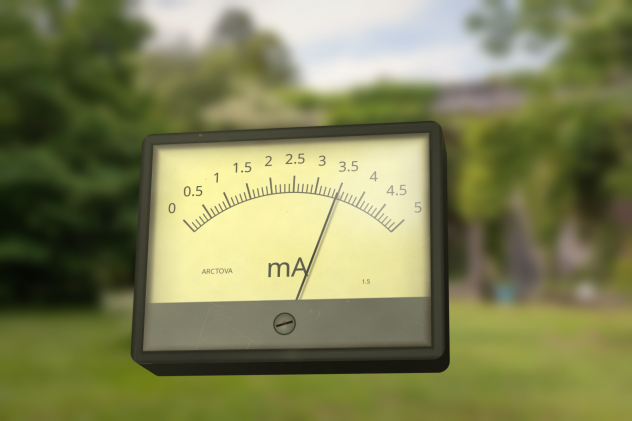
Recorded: 3.5 mA
